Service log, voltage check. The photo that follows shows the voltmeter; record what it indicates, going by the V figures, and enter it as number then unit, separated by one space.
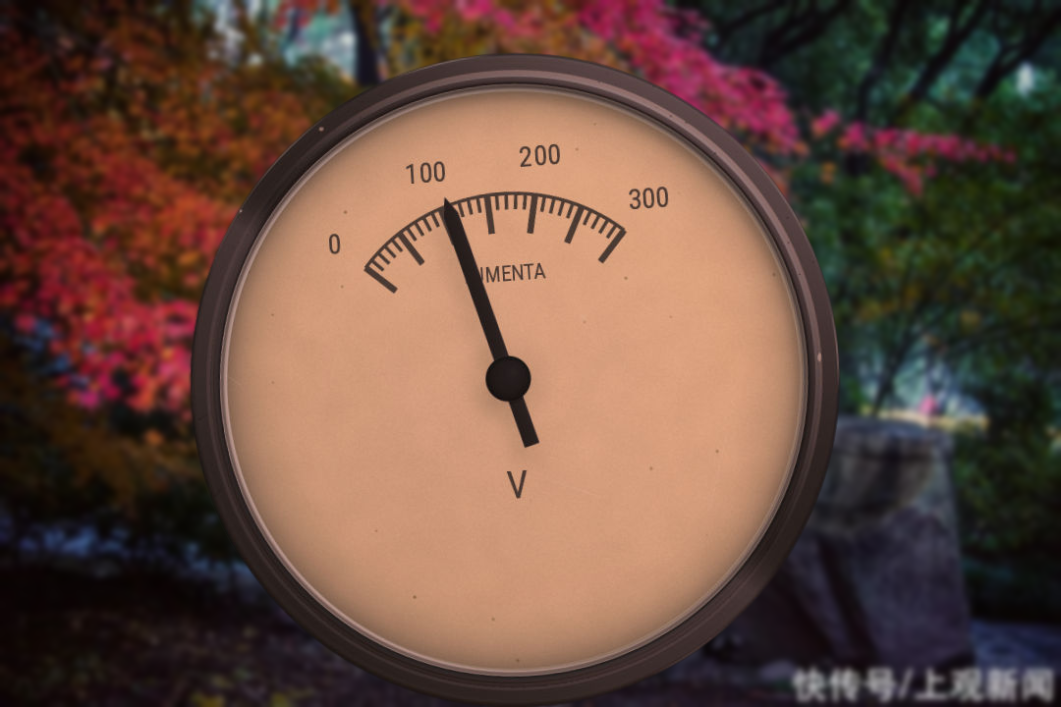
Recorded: 110 V
